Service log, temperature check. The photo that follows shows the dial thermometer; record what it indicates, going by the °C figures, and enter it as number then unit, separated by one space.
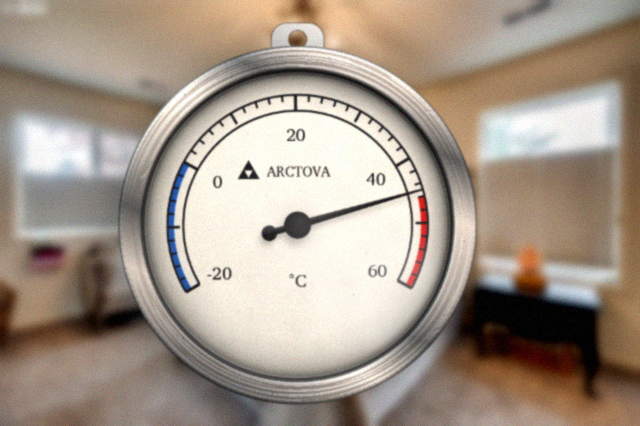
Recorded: 45 °C
